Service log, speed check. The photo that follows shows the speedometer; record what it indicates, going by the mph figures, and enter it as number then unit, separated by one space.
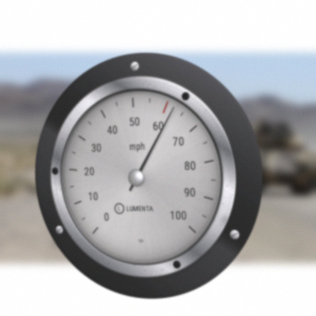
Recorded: 62.5 mph
